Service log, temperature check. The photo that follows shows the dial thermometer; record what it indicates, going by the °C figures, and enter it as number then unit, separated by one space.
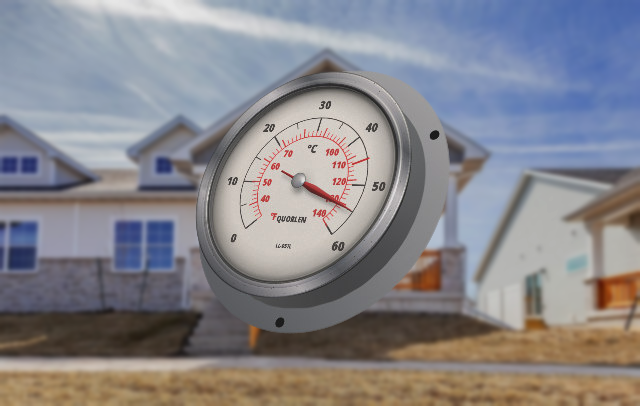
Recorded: 55 °C
